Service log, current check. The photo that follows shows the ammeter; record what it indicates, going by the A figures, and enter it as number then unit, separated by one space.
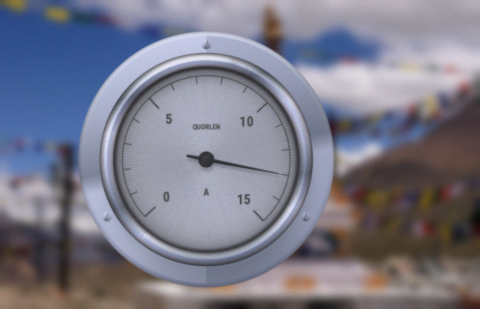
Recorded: 13 A
